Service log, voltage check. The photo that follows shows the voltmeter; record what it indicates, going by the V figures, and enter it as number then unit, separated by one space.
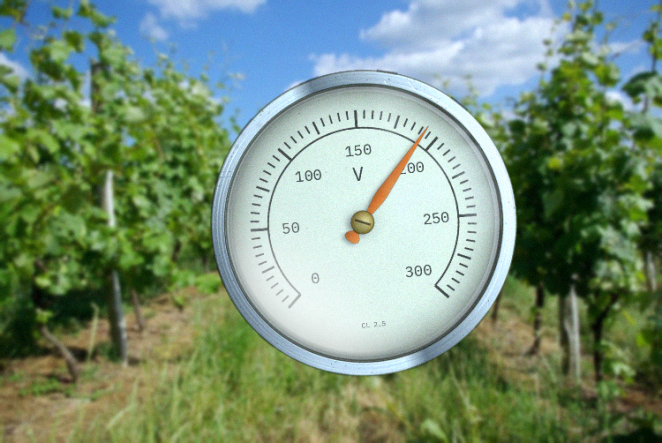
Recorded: 192.5 V
